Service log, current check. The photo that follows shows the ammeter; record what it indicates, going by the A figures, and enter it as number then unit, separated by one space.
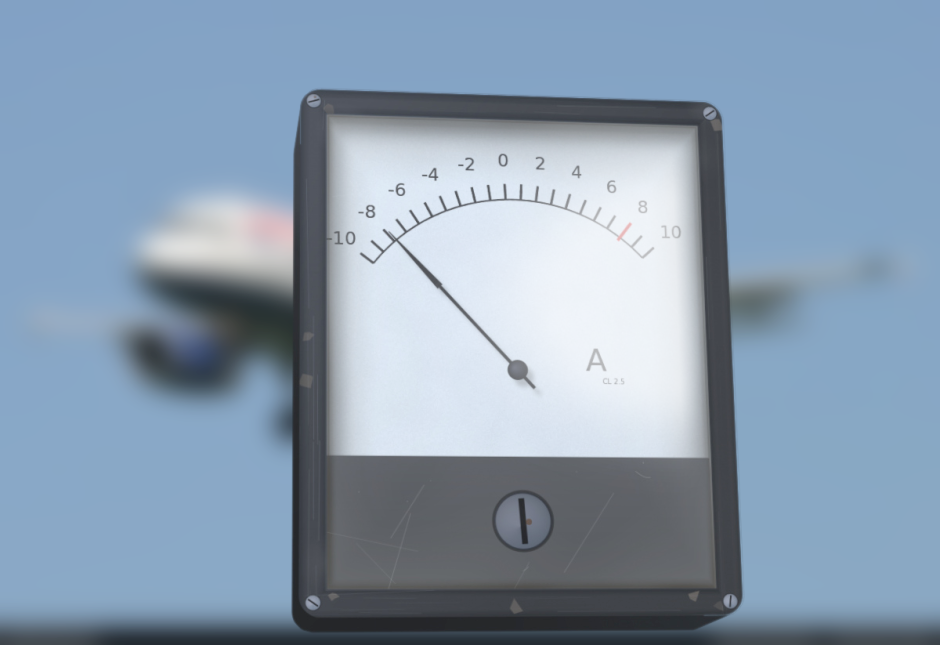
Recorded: -8 A
